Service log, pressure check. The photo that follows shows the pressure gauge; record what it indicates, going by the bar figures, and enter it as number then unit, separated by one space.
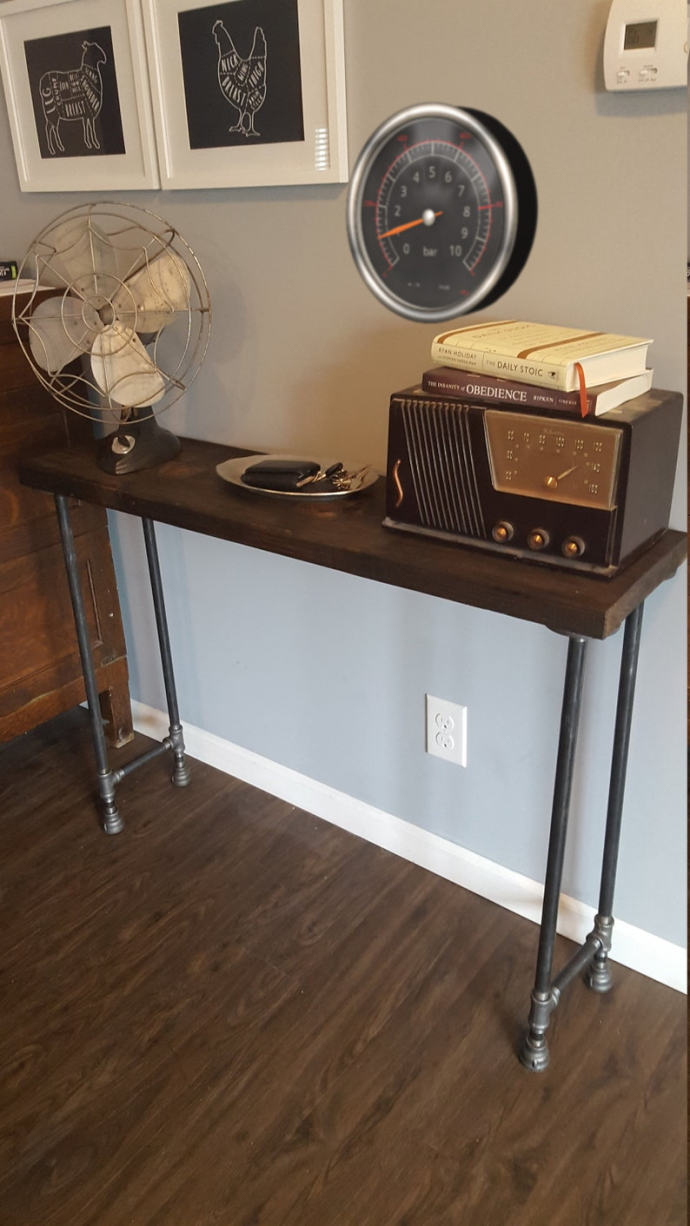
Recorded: 1 bar
